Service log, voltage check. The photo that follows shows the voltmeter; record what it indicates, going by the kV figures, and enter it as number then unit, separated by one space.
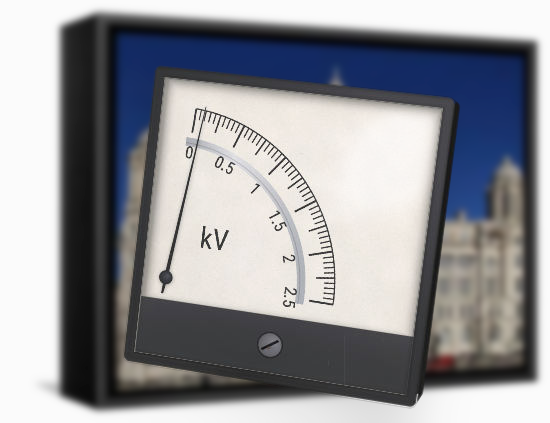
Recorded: 0.1 kV
